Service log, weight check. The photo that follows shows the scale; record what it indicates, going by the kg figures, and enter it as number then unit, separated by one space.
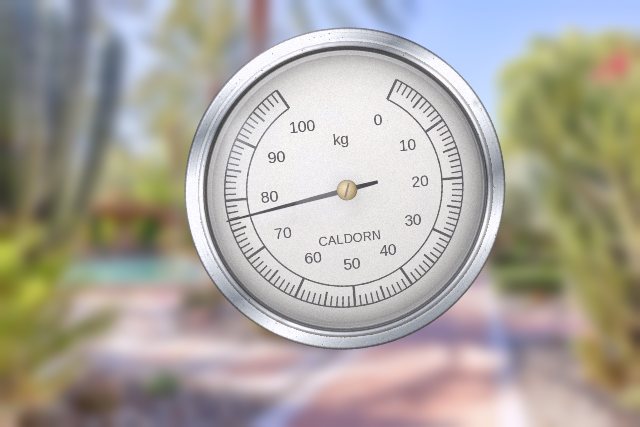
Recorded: 77 kg
